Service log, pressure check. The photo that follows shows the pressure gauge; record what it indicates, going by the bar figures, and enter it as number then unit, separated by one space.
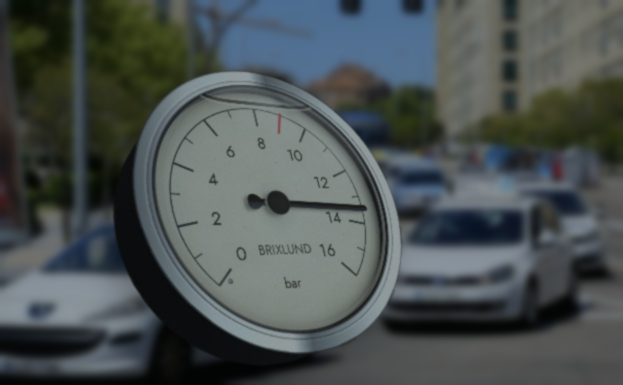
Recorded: 13.5 bar
